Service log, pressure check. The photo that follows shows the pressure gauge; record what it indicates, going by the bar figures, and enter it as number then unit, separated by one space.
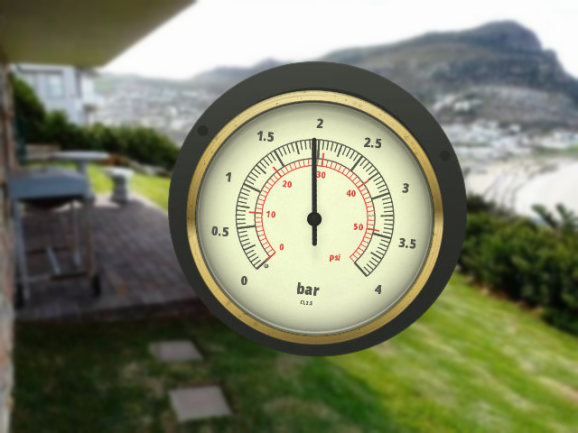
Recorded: 1.95 bar
